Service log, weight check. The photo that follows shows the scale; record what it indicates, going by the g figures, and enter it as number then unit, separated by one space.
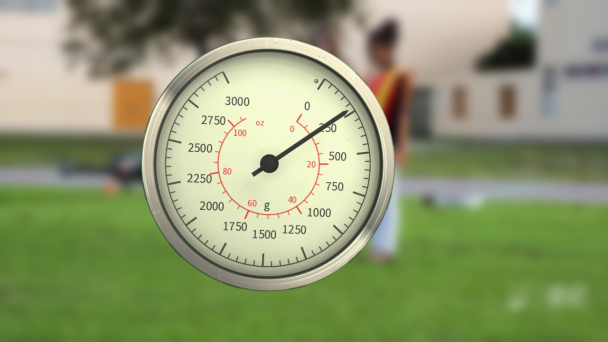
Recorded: 225 g
